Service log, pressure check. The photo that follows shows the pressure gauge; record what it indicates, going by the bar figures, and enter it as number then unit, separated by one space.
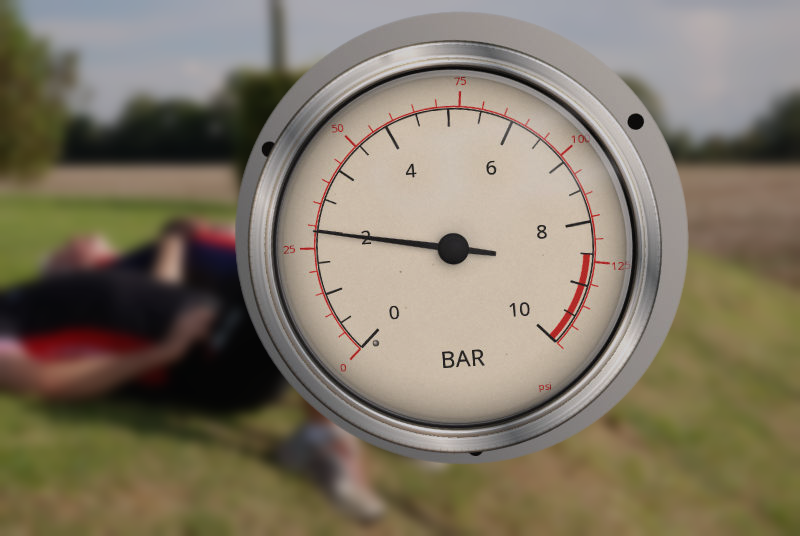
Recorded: 2 bar
